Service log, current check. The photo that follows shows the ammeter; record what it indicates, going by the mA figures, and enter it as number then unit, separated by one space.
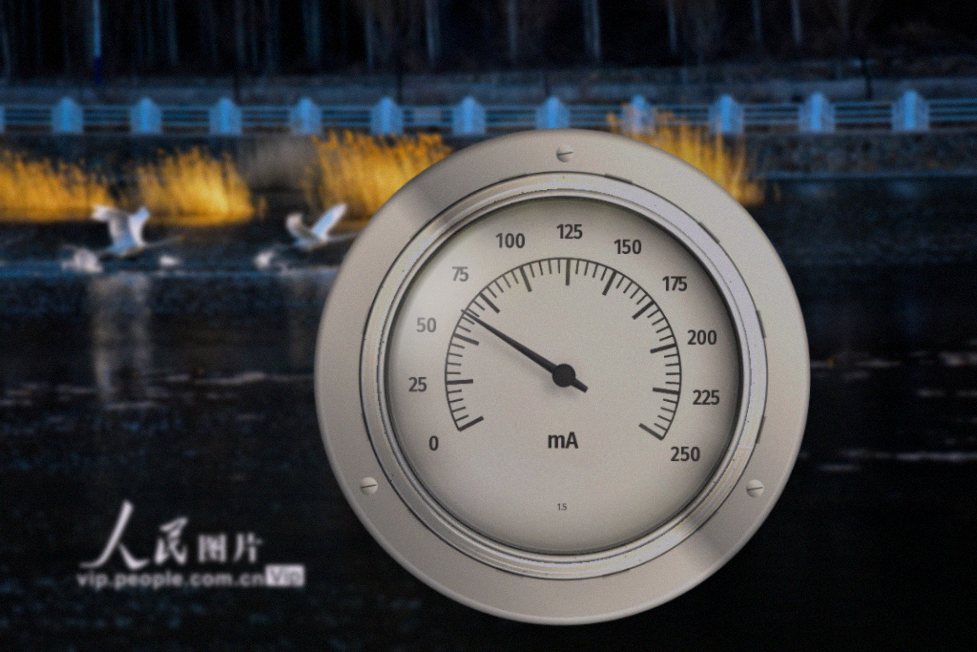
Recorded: 62.5 mA
